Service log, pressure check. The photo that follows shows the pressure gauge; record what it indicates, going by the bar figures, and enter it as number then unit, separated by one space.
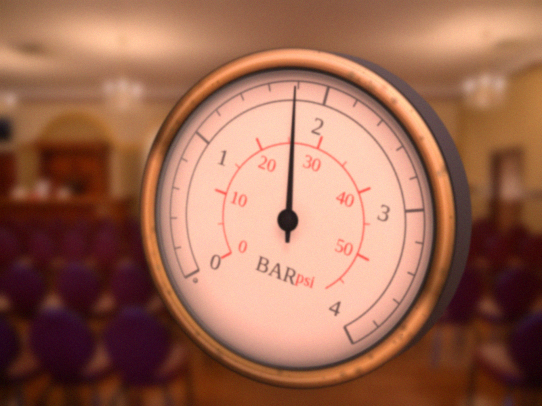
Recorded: 1.8 bar
